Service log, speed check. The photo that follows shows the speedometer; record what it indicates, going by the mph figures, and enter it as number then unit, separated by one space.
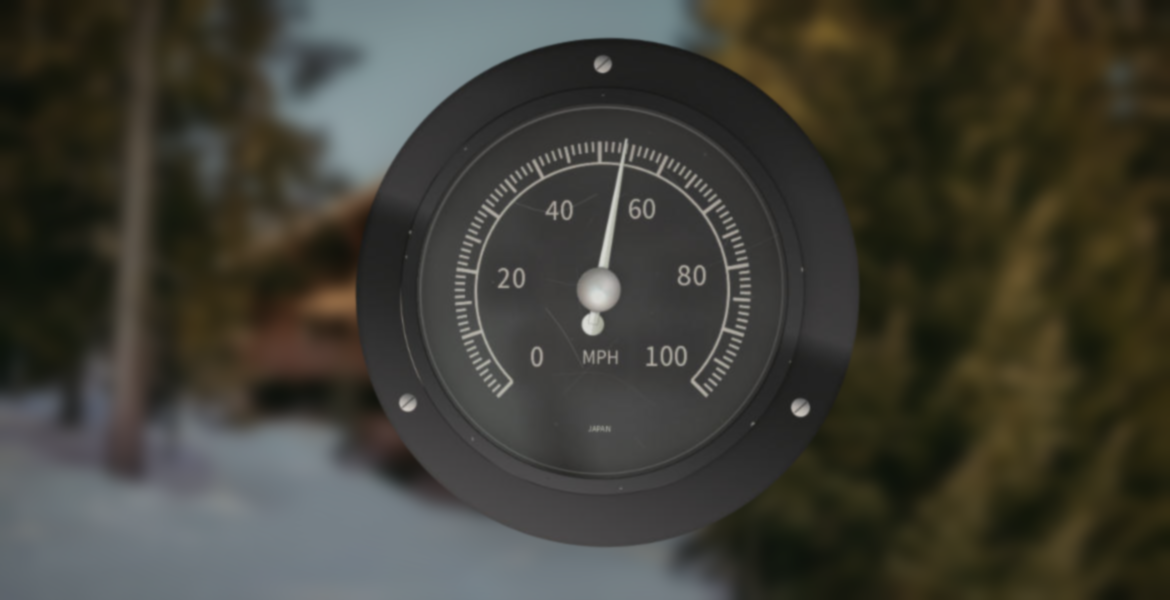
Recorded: 54 mph
